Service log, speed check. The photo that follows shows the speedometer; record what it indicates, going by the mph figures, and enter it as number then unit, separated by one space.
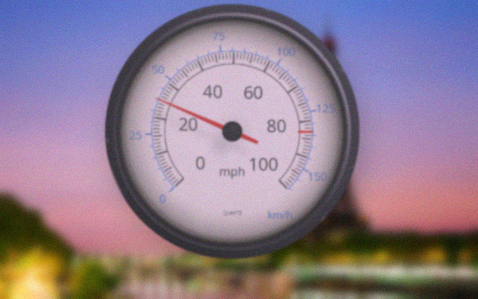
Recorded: 25 mph
